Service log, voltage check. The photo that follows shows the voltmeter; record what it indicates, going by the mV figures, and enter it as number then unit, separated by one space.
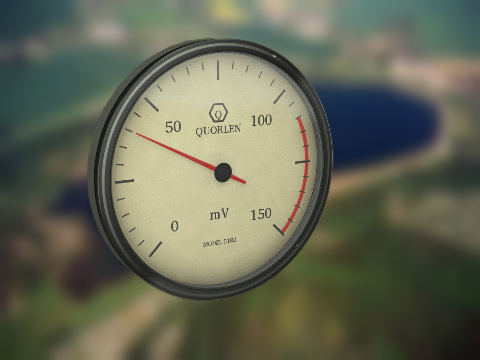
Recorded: 40 mV
